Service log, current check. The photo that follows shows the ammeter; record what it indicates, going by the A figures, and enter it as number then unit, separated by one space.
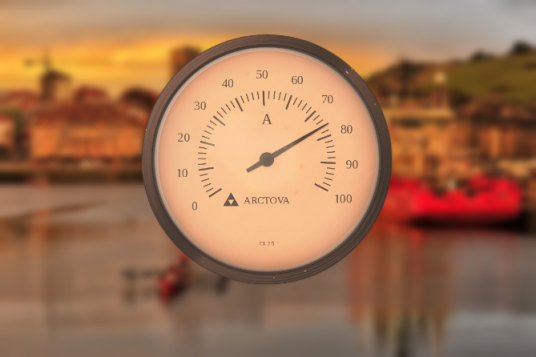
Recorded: 76 A
